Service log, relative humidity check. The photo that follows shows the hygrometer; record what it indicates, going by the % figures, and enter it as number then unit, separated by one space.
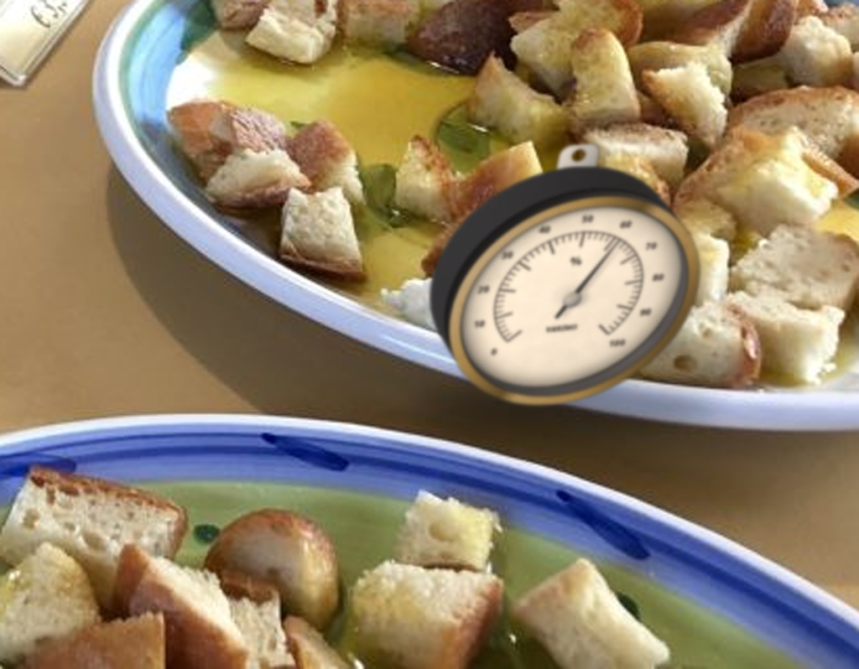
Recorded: 60 %
